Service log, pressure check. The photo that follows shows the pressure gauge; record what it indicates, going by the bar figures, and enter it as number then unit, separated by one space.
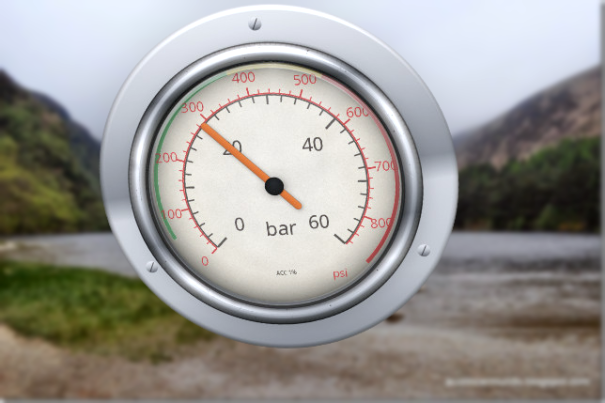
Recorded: 20 bar
